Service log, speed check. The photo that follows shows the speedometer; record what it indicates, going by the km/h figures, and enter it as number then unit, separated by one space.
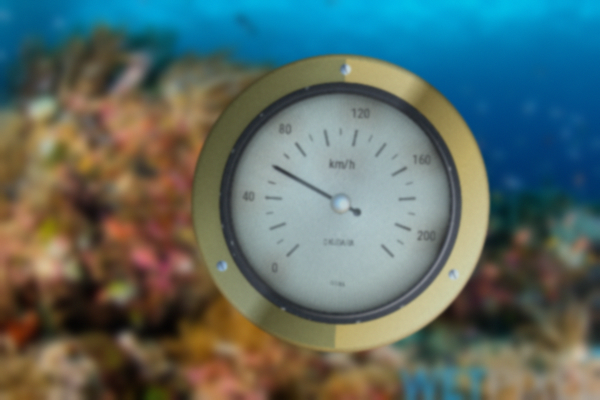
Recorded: 60 km/h
